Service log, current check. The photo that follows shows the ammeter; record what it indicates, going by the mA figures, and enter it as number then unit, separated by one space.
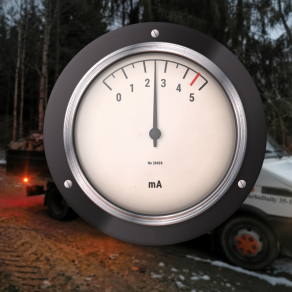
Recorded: 2.5 mA
